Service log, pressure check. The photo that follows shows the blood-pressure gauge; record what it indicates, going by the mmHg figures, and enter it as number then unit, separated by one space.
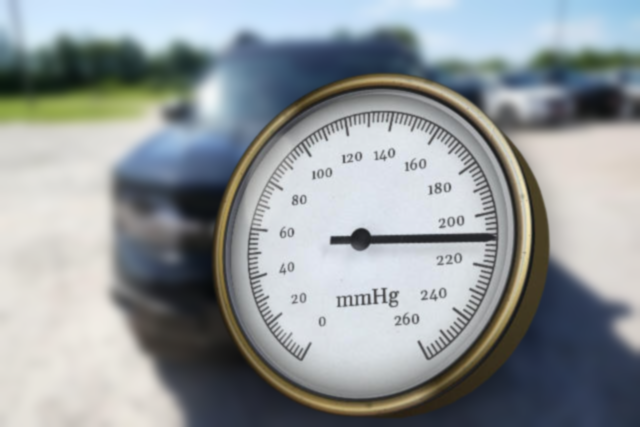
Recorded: 210 mmHg
